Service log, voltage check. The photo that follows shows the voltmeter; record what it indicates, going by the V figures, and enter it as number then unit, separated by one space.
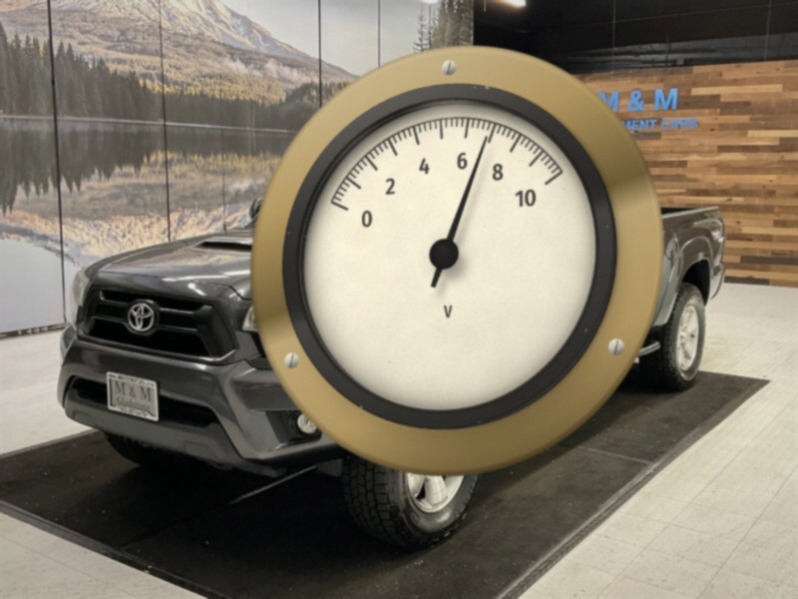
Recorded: 7 V
